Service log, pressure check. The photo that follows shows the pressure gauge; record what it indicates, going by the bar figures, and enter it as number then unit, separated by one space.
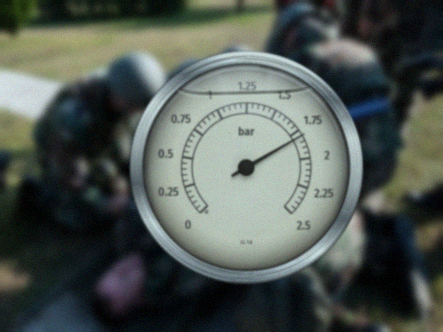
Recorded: 1.8 bar
